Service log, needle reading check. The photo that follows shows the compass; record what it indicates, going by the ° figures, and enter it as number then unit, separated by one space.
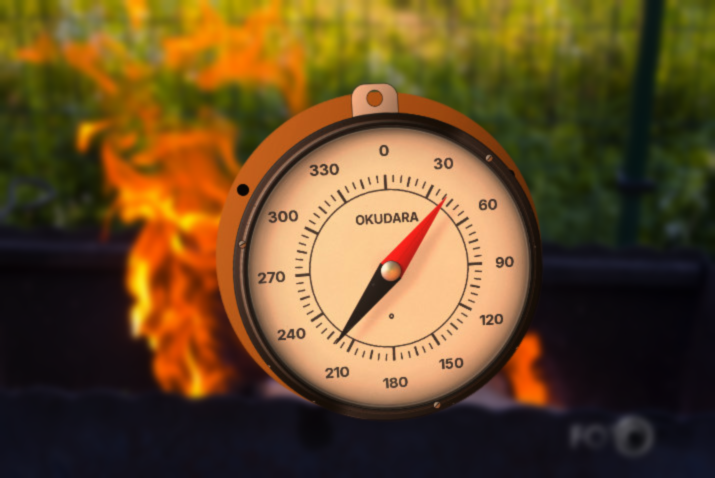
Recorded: 40 °
